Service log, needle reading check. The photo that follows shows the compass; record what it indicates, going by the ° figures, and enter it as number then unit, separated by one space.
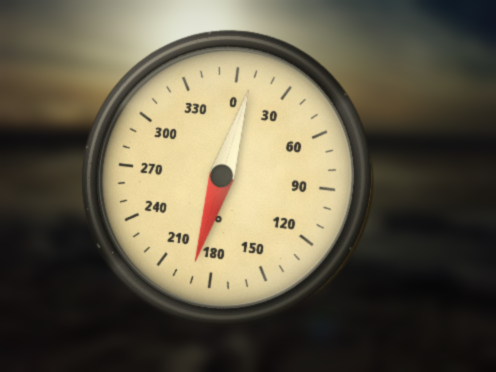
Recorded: 190 °
